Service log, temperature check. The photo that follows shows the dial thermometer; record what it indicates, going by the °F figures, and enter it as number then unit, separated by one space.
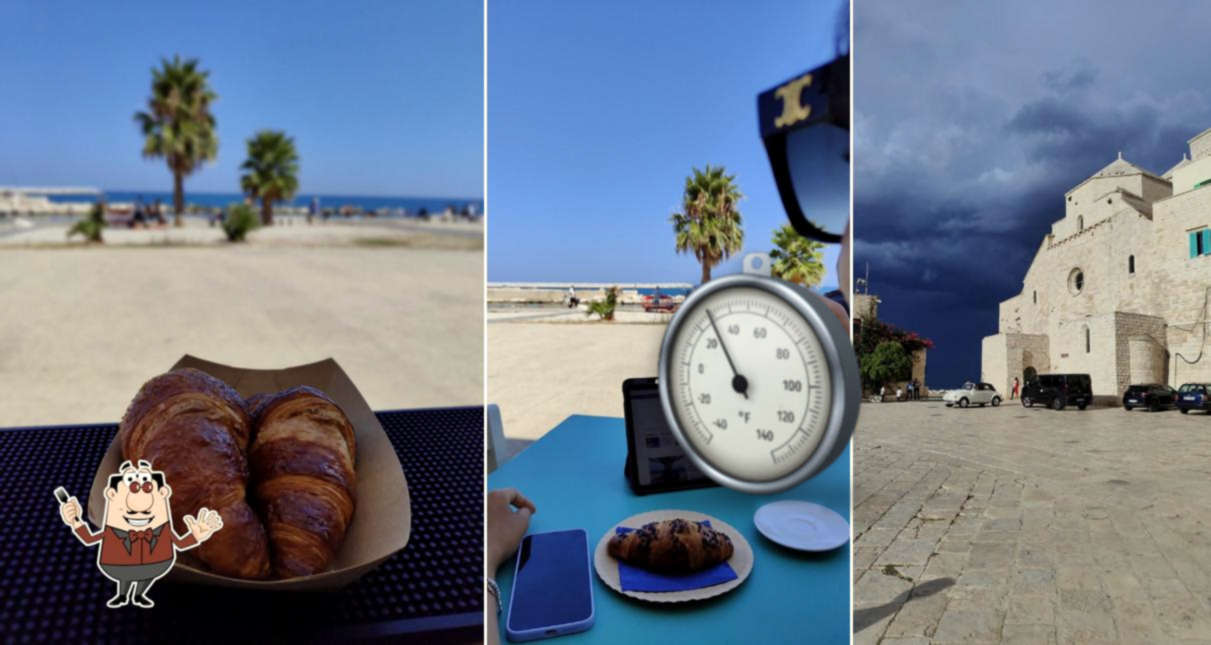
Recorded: 30 °F
